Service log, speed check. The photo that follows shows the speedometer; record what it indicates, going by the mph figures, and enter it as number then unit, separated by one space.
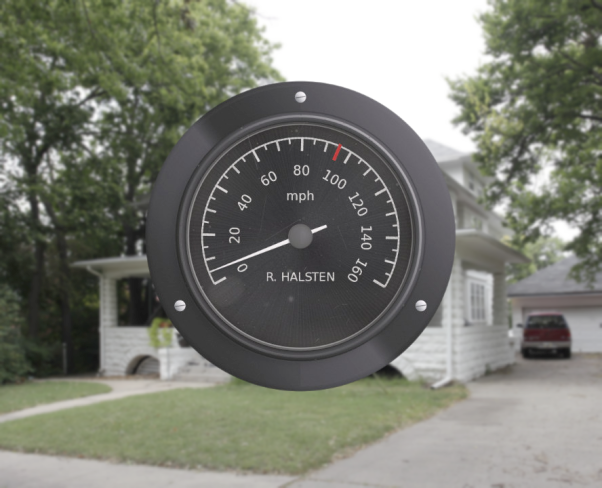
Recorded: 5 mph
